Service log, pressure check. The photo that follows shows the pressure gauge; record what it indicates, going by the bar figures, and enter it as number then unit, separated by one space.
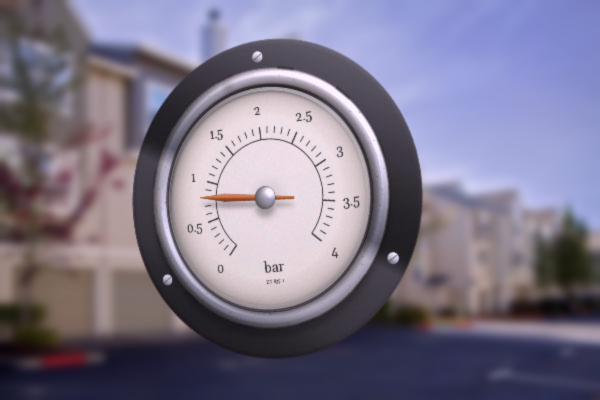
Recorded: 0.8 bar
